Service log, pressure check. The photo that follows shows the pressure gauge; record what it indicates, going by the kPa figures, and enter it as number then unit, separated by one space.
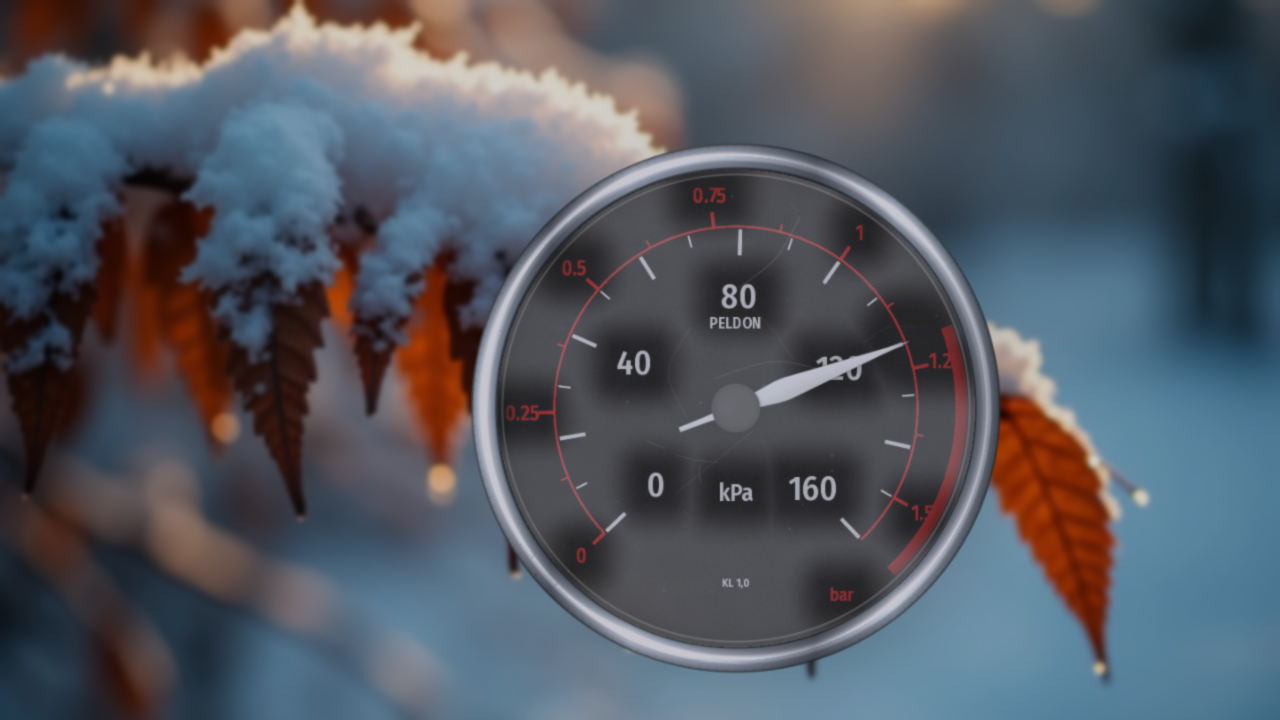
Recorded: 120 kPa
